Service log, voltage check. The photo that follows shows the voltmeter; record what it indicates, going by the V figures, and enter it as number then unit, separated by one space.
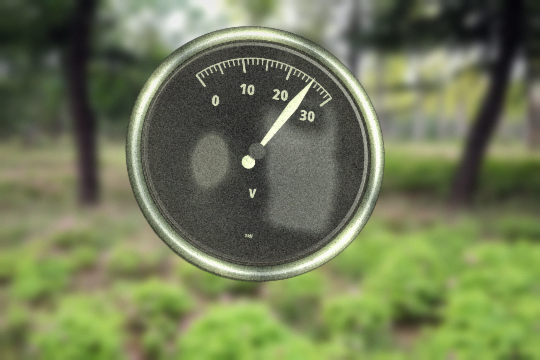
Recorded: 25 V
